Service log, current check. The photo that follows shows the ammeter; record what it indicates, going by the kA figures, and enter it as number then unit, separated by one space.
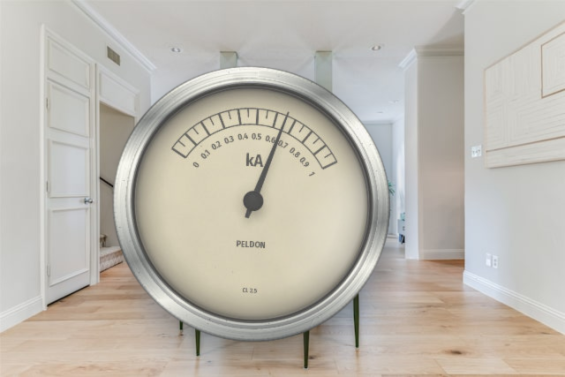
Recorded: 0.65 kA
